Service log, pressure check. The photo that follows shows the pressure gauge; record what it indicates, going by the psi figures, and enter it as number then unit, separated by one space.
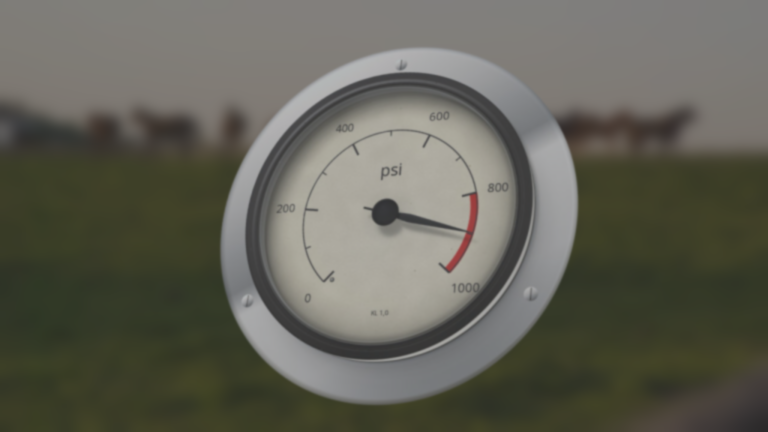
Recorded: 900 psi
